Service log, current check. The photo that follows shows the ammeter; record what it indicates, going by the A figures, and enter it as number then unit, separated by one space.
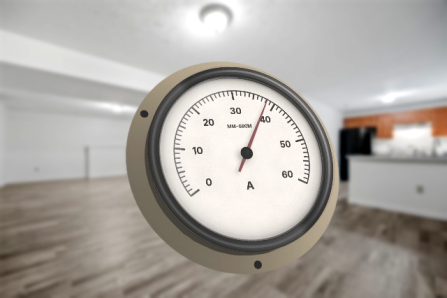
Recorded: 38 A
